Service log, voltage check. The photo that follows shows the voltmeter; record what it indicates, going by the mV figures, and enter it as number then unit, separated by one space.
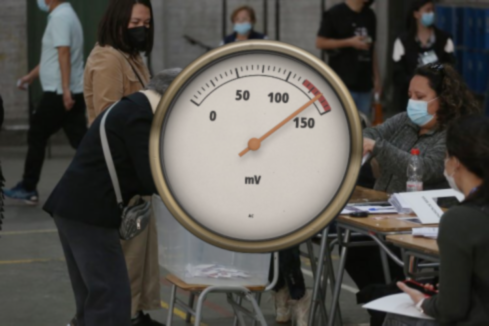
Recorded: 135 mV
